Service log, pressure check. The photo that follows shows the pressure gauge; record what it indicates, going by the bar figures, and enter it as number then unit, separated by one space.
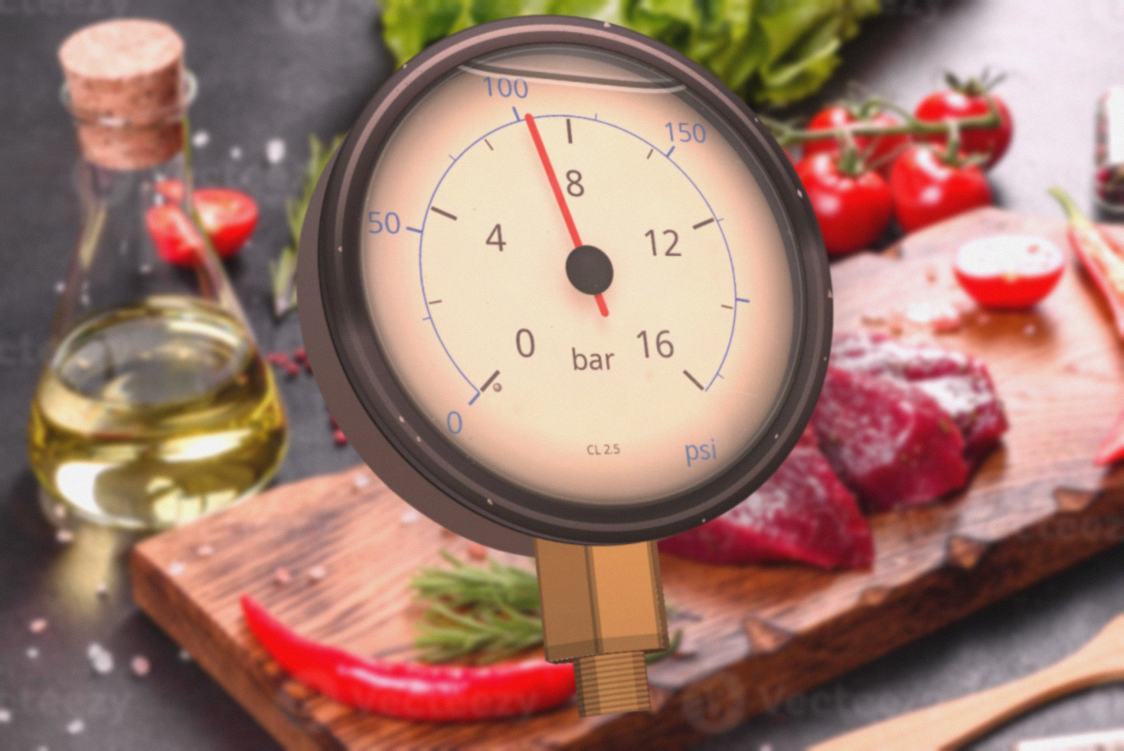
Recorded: 7 bar
